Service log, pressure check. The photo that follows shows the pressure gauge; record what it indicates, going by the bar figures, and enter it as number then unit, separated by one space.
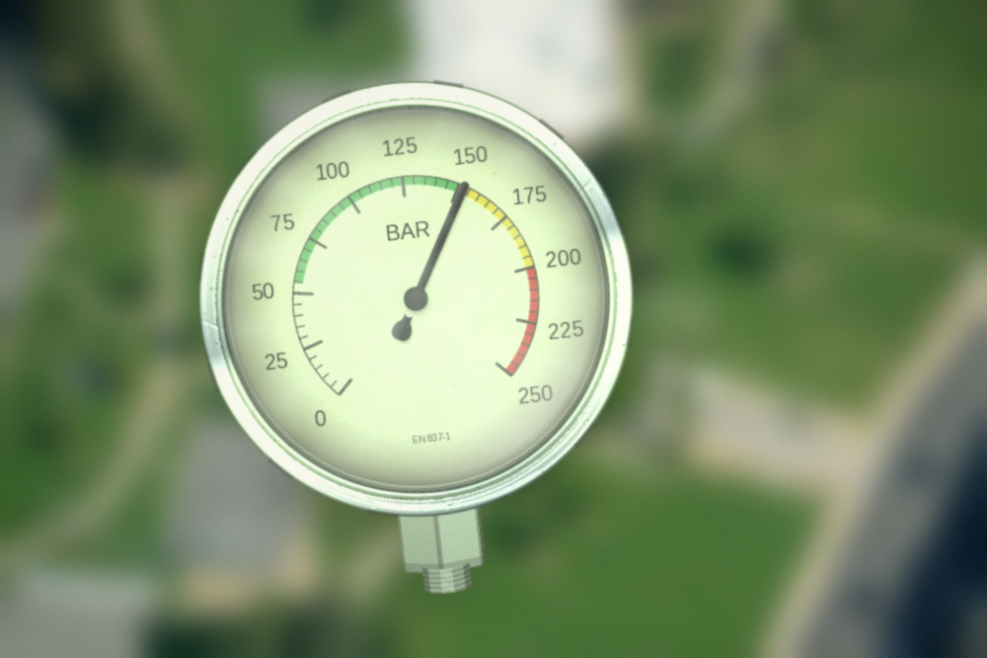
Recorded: 152.5 bar
